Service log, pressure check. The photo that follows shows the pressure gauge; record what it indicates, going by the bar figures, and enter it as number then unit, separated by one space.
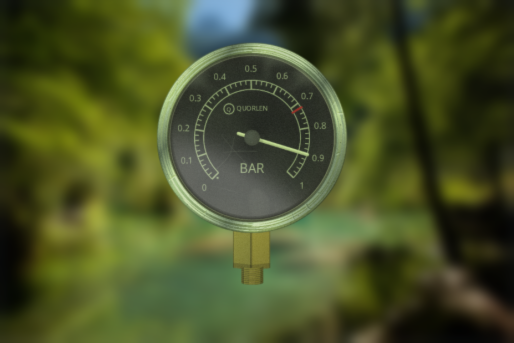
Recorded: 0.9 bar
